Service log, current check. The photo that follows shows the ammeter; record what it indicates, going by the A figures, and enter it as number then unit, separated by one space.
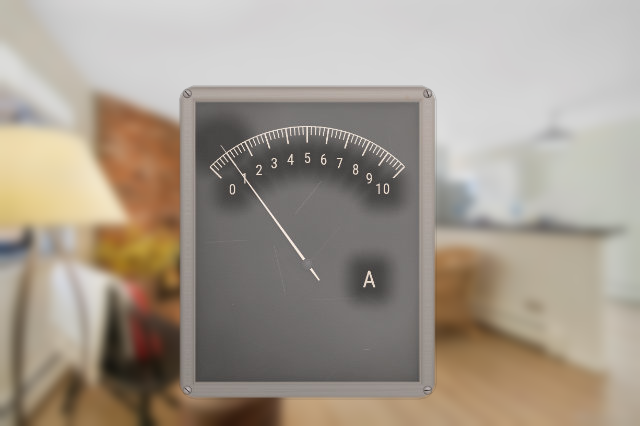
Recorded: 1 A
